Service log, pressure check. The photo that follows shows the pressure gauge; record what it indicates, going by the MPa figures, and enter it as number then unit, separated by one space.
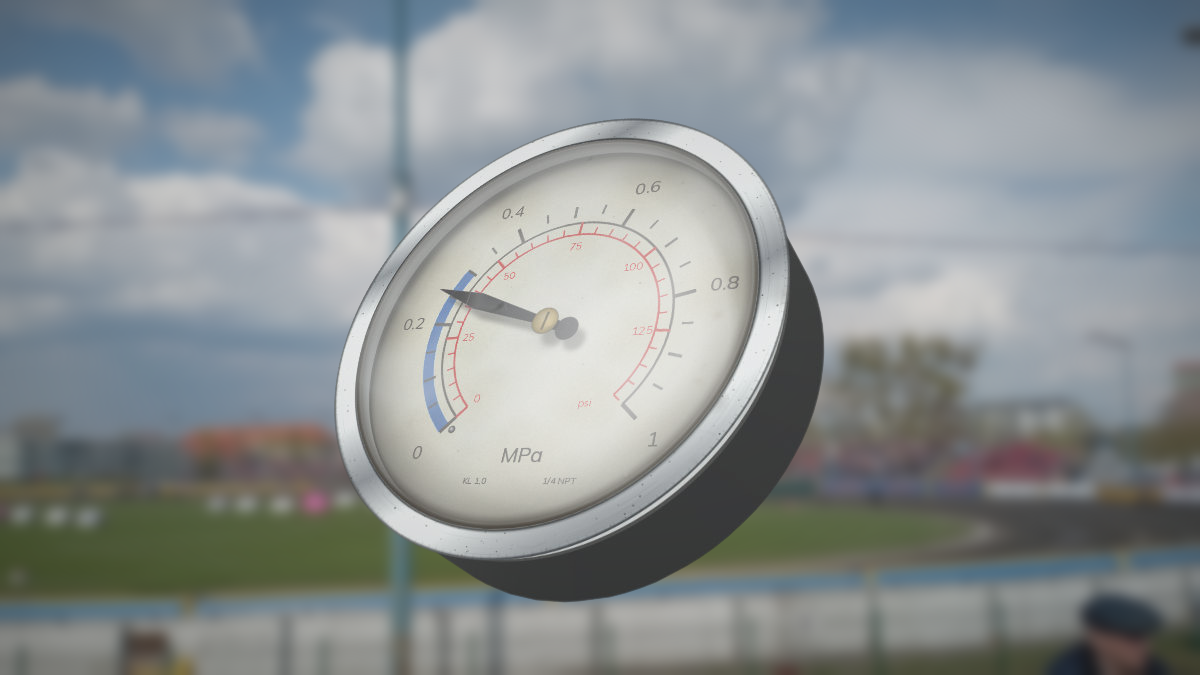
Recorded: 0.25 MPa
